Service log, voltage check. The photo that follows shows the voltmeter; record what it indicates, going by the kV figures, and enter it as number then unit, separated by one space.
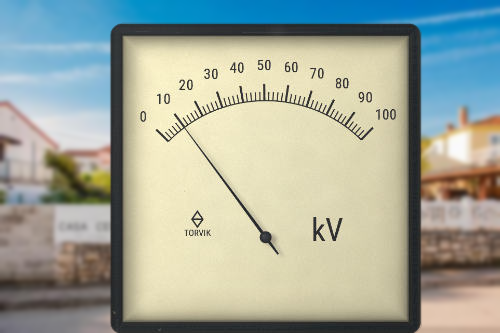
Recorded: 10 kV
